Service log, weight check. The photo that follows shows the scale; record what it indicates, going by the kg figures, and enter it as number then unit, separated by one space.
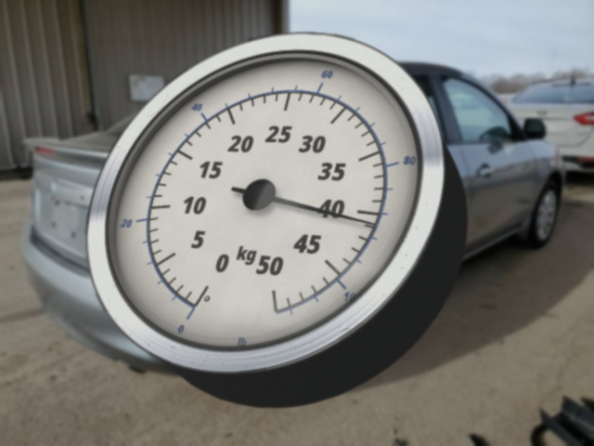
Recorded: 41 kg
